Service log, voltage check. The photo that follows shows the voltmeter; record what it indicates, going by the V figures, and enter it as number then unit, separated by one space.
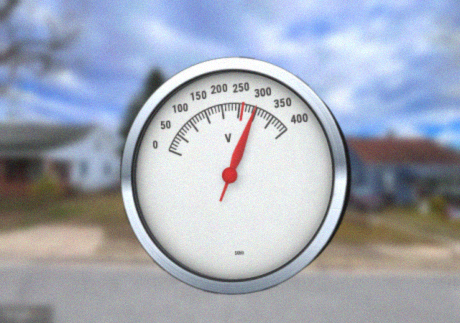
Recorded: 300 V
